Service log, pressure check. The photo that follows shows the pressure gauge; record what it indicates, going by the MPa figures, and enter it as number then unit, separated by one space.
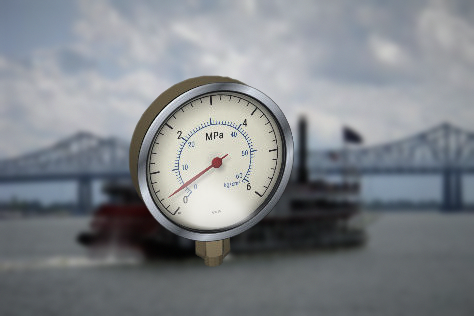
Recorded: 0.4 MPa
